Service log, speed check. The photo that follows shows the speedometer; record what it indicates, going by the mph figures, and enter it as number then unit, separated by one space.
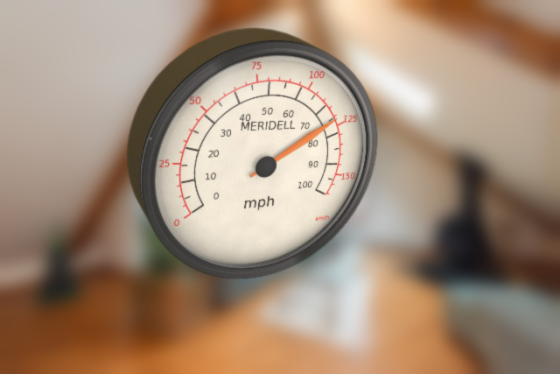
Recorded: 75 mph
